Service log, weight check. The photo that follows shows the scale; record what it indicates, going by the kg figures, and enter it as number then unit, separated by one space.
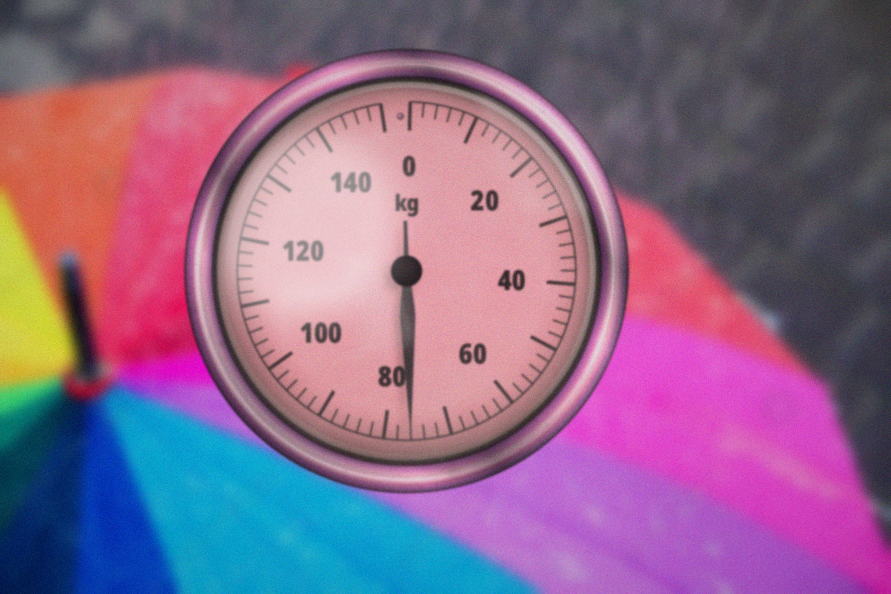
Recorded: 76 kg
